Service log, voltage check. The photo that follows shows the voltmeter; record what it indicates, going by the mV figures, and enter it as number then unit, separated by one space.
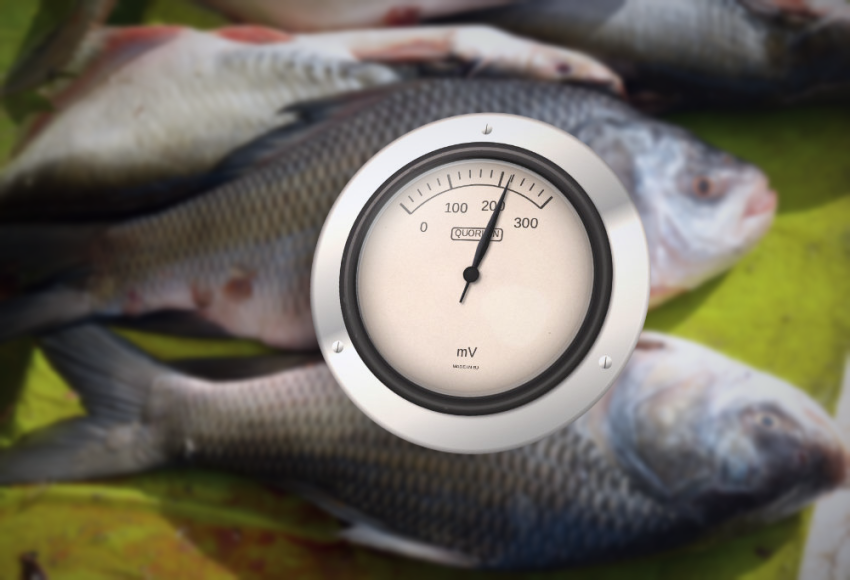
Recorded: 220 mV
